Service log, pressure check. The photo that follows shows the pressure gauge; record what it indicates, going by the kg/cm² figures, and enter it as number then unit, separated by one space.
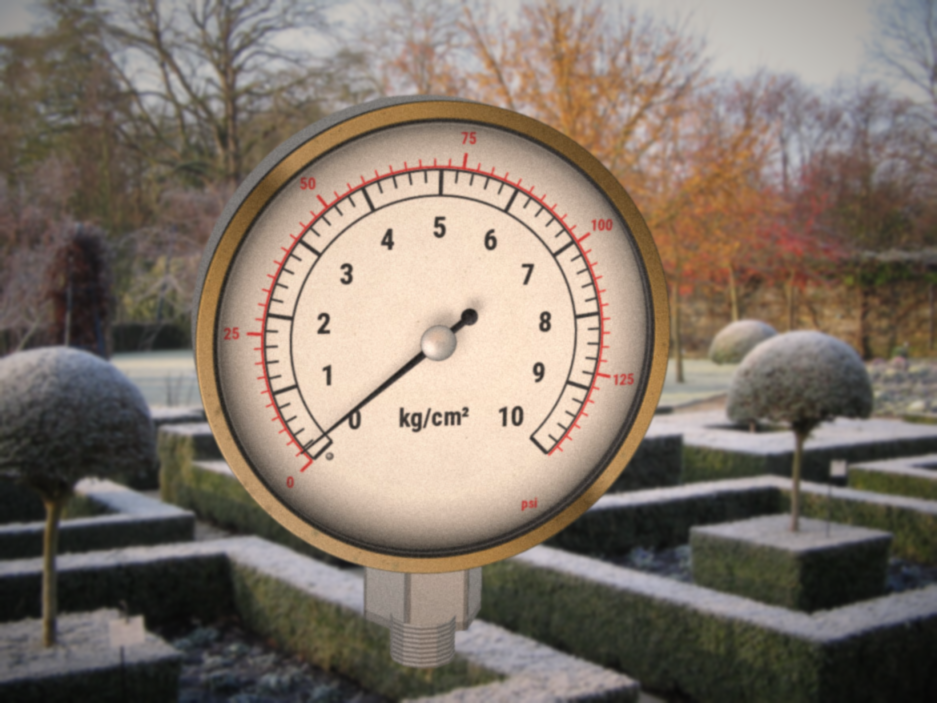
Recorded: 0.2 kg/cm²
